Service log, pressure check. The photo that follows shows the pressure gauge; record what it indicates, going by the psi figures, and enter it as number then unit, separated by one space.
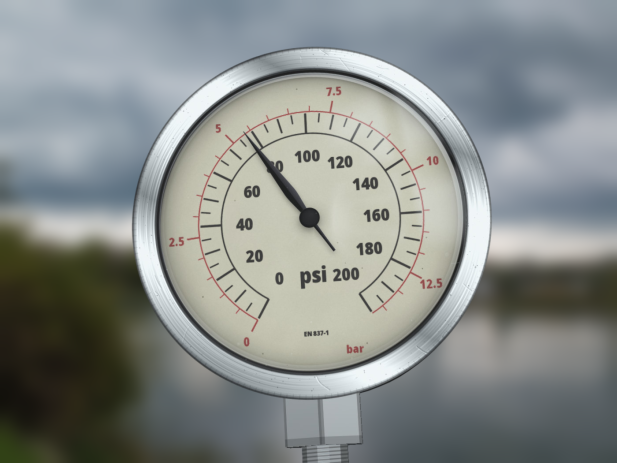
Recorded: 77.5 psi
